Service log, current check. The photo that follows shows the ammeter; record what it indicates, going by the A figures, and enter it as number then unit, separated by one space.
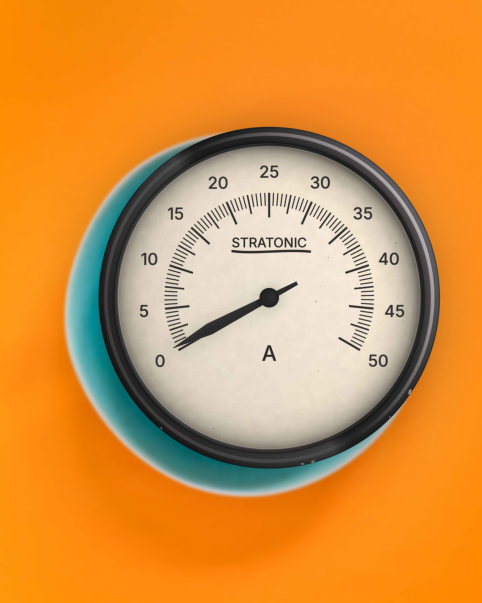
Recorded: 0.5 A
